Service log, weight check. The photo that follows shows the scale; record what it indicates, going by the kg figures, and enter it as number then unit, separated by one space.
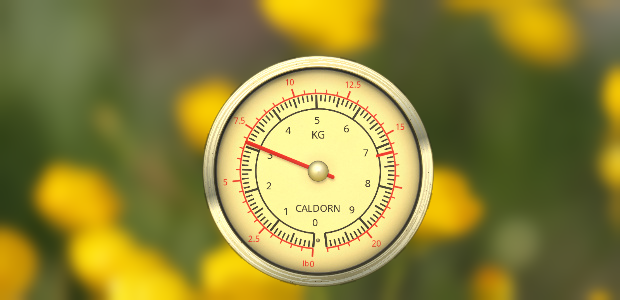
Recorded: 3.1 kg
